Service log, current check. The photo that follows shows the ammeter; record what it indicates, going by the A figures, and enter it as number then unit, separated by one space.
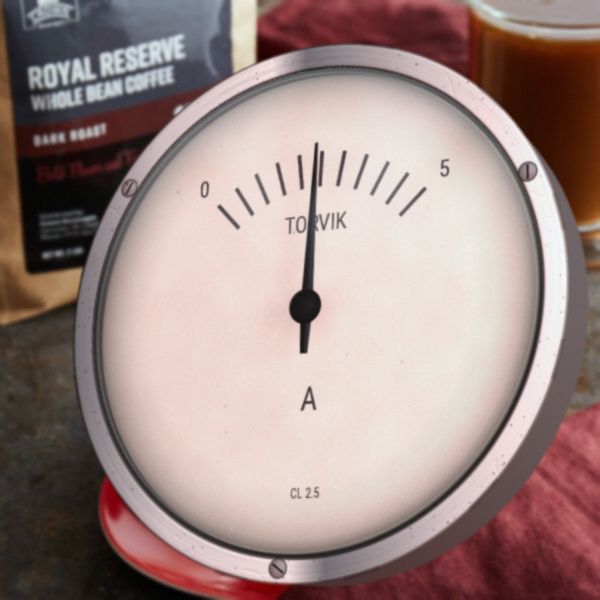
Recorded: 2.5 A
